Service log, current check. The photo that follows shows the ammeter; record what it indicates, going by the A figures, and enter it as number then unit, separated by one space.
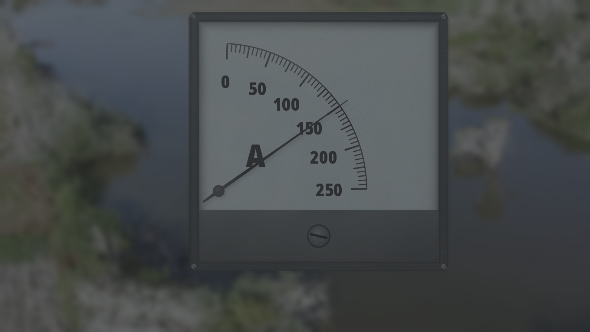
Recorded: 150 A
